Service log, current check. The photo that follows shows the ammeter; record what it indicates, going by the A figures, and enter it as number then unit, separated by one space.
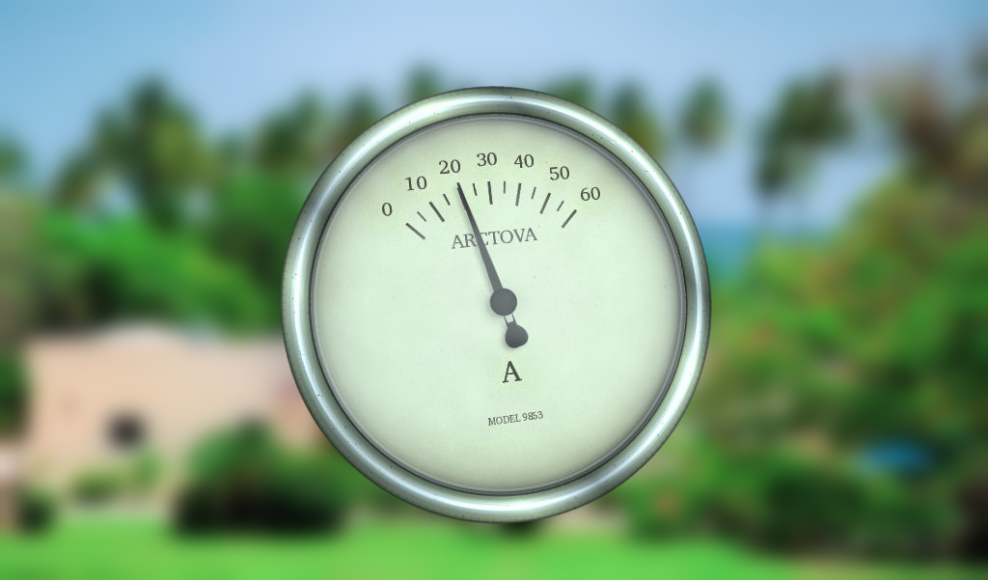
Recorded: 20 A
